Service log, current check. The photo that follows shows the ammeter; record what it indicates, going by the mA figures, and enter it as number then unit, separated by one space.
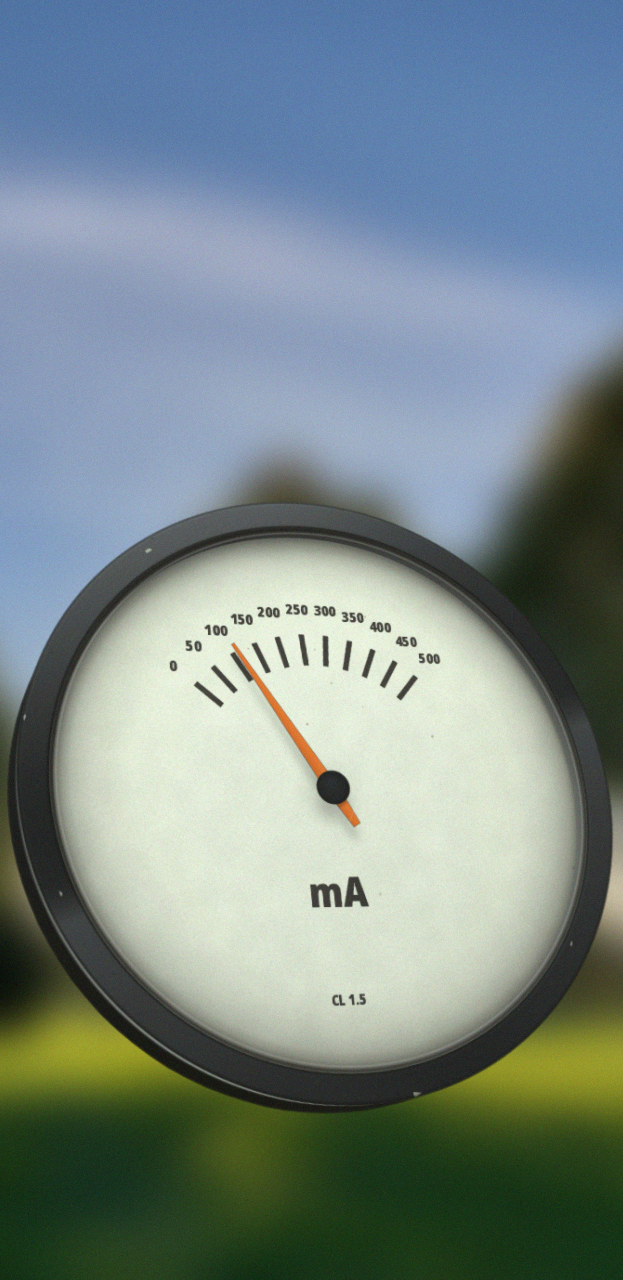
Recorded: 100 mA
